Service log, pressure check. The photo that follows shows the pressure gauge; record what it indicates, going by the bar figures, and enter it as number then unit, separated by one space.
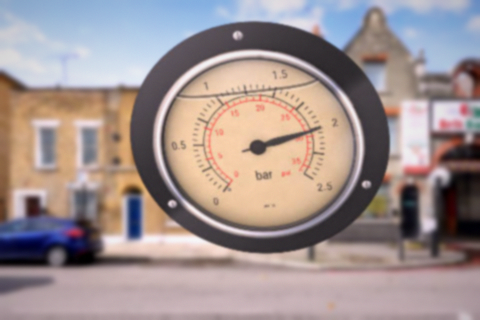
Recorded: 2 bar
